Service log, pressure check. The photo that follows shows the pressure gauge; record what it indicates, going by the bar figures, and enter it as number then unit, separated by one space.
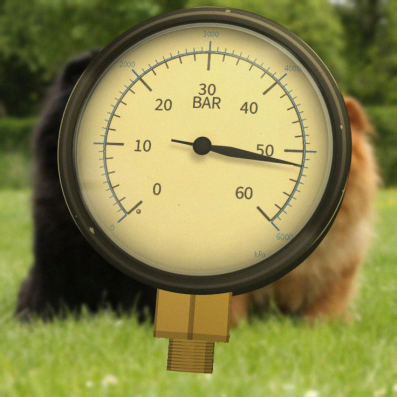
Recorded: 52 bar
